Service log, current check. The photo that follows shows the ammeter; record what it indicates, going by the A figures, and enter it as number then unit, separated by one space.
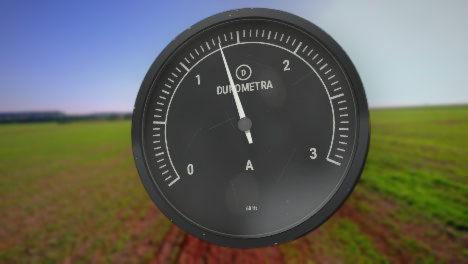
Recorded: 1.35 A
